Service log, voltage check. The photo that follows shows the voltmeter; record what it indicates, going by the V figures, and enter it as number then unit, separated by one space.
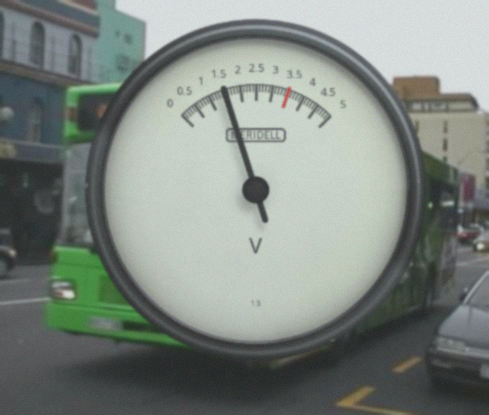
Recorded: 1.5 V
